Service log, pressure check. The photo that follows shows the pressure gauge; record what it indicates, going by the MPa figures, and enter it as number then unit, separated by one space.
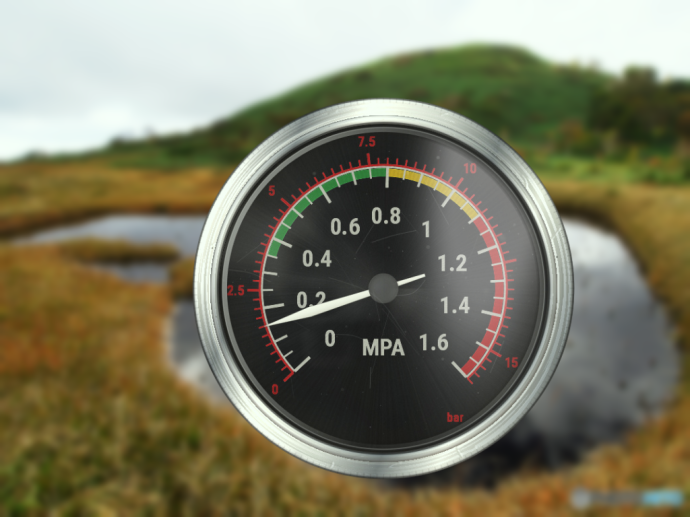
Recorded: 0.15 MPa
